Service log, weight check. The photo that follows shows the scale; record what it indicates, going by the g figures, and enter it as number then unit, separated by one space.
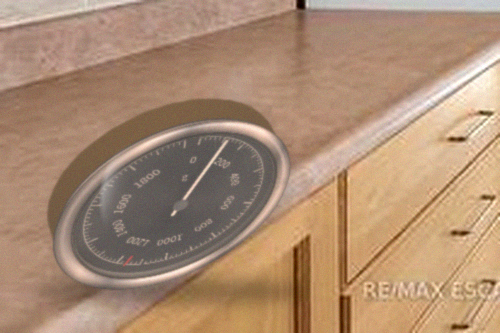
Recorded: 100 g
